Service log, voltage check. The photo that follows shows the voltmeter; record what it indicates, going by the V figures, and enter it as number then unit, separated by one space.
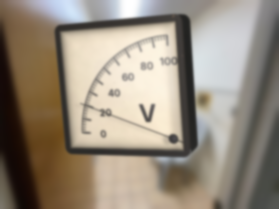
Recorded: 20 V
